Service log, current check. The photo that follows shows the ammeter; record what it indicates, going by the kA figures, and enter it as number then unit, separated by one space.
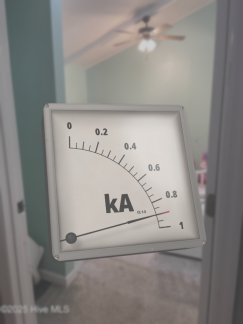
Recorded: 0.9 kA
